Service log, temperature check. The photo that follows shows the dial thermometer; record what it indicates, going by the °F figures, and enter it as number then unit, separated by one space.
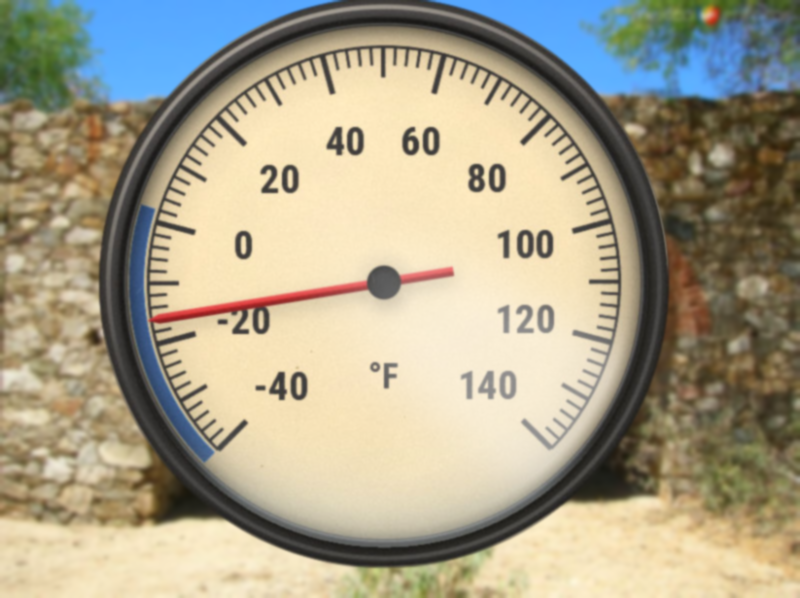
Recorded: -16 °F
